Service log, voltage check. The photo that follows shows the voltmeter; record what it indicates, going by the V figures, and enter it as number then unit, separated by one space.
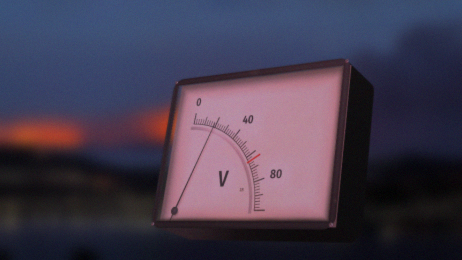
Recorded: 20 V
